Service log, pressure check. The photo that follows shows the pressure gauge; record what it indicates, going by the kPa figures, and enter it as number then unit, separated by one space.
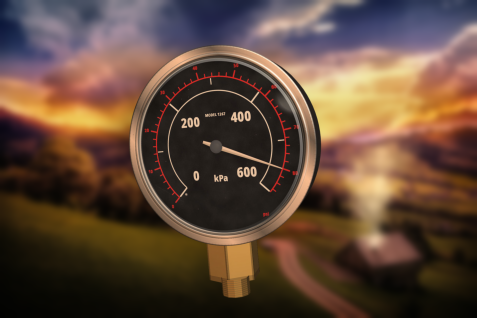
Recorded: 550 kPa
